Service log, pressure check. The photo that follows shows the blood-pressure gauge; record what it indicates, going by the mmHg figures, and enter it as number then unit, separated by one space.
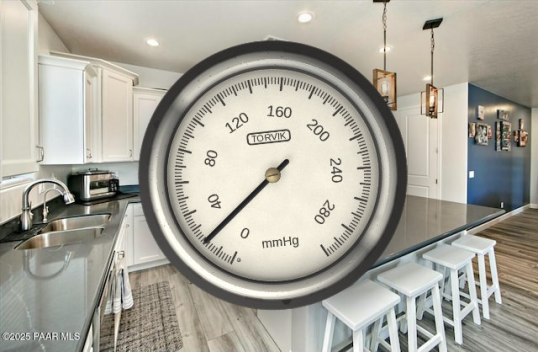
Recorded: 20 mmHg
